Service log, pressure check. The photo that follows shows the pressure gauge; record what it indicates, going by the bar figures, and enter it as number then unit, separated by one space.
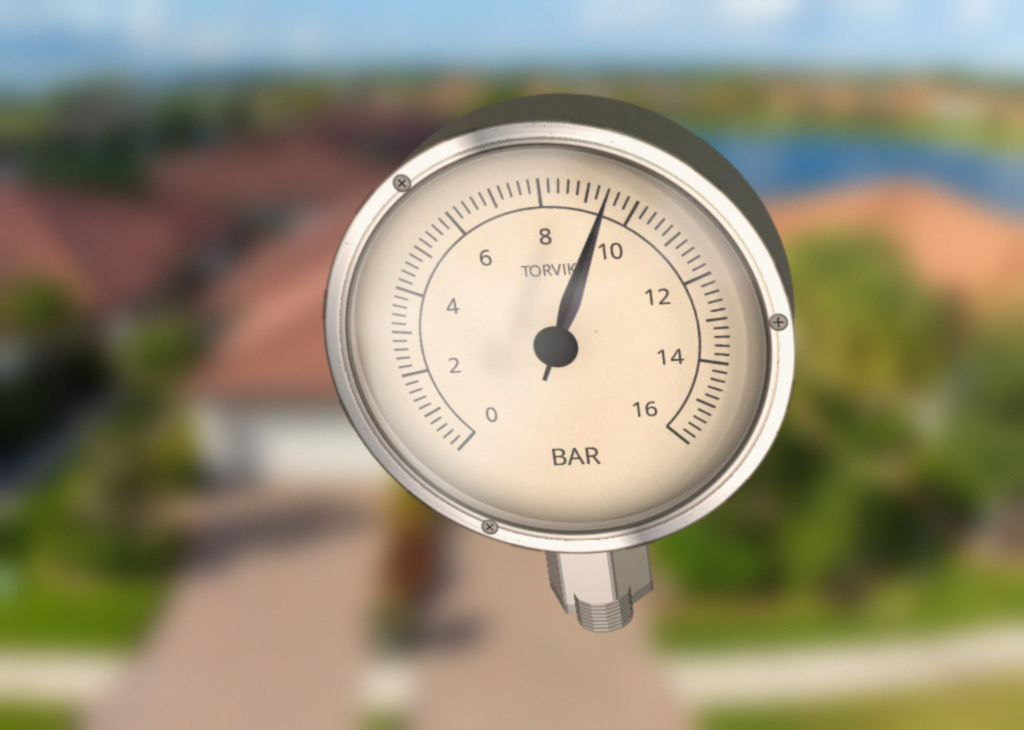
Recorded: 9.4 bar
